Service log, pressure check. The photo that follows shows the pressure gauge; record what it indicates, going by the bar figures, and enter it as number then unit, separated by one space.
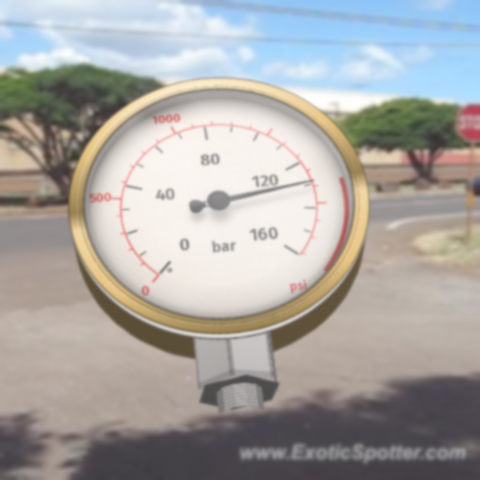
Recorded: 130 bar
